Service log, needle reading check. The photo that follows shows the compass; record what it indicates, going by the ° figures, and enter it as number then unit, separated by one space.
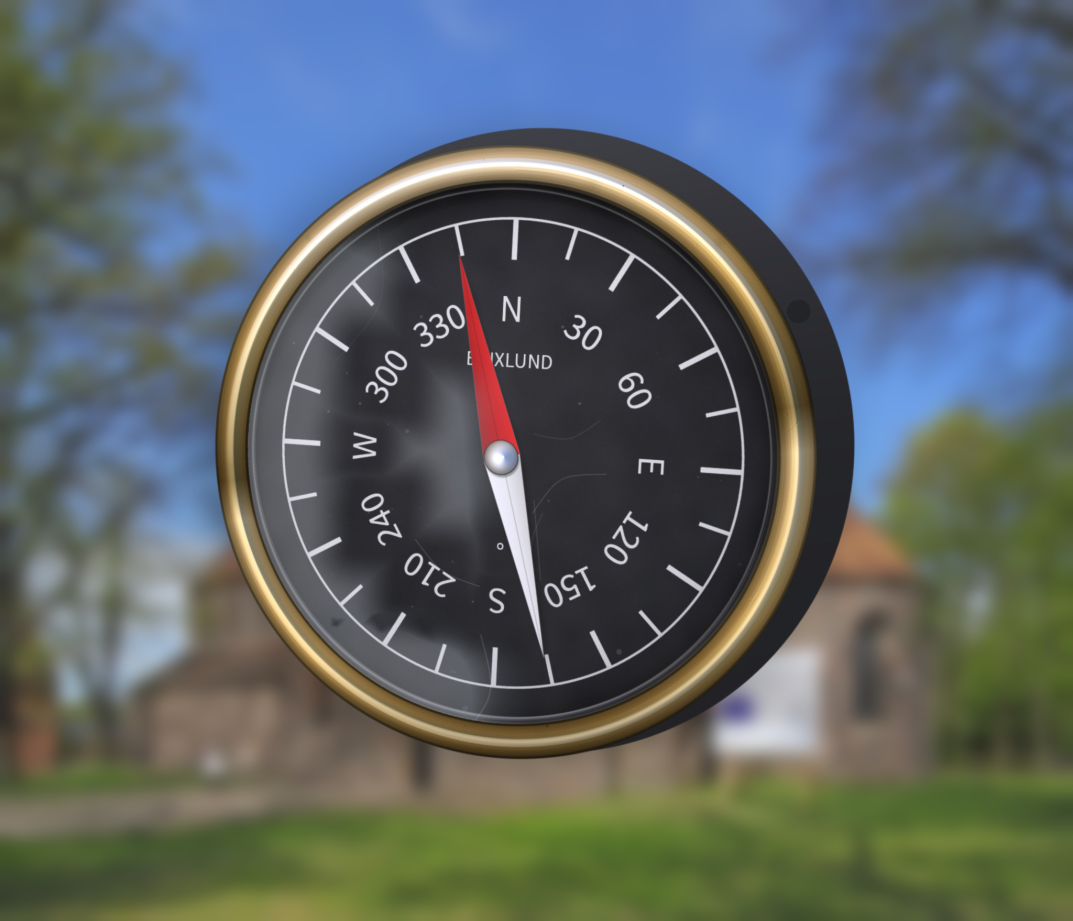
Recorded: 345 °
